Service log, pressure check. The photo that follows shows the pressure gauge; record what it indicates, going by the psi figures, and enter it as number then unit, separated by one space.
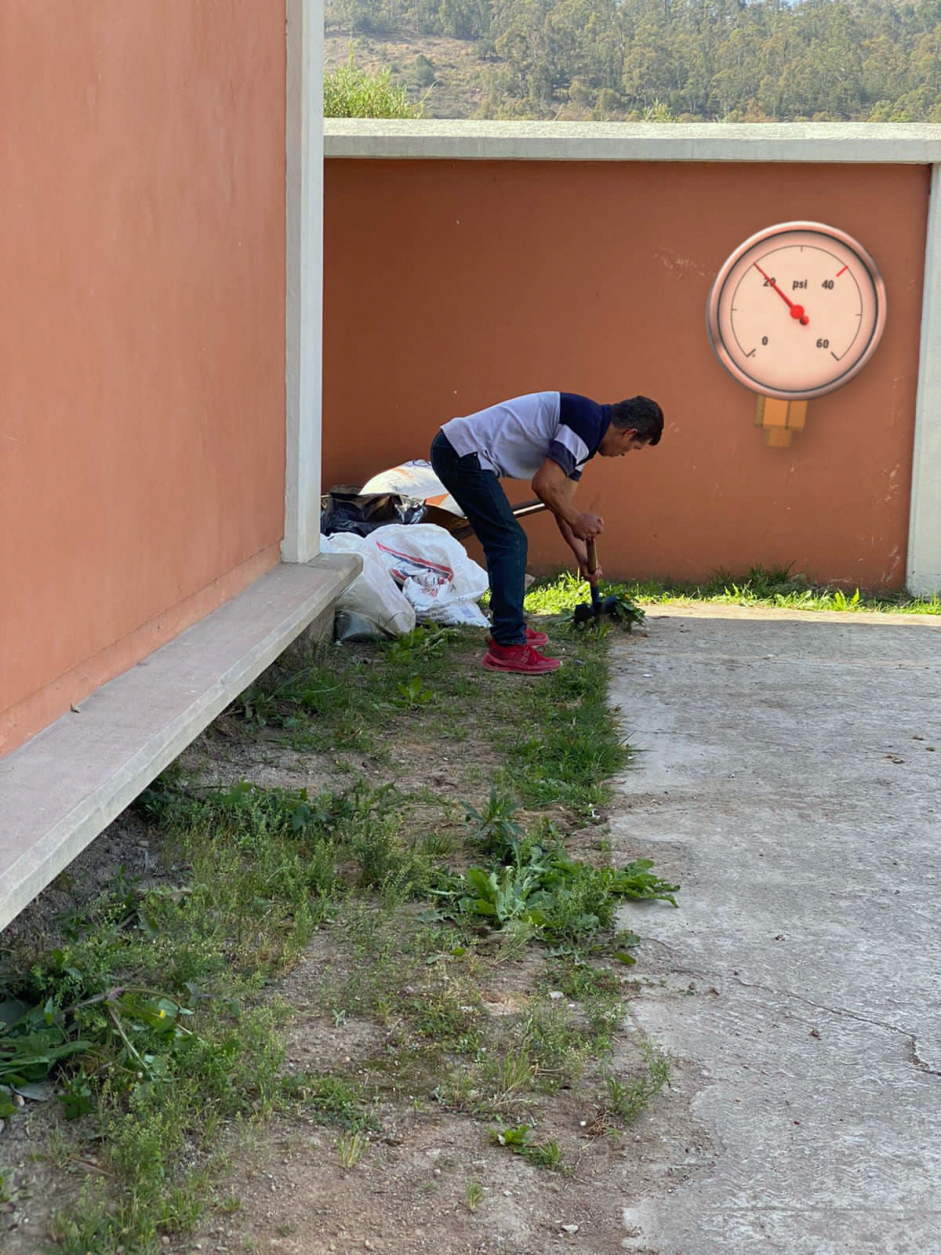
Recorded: 20 psi
